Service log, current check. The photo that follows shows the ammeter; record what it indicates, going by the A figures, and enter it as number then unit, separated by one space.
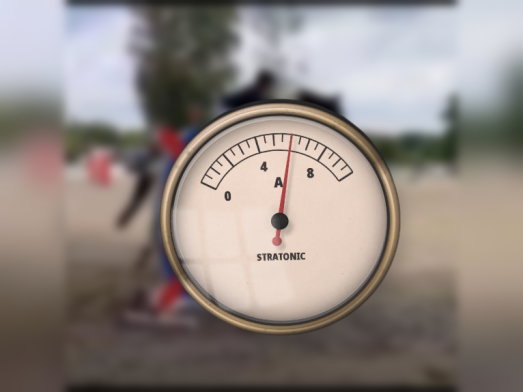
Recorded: 6 A
